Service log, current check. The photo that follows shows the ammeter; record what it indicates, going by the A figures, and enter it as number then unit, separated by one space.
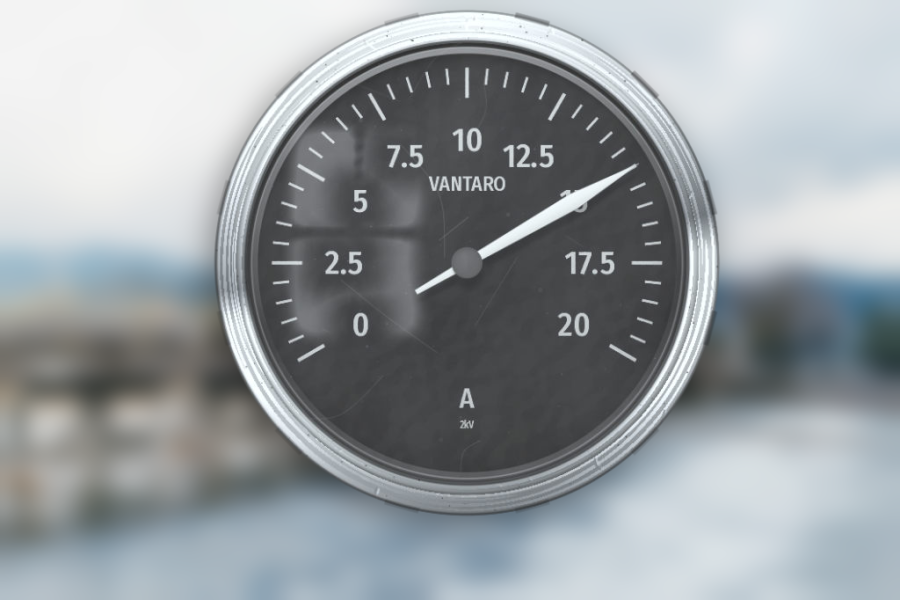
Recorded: 15 A
